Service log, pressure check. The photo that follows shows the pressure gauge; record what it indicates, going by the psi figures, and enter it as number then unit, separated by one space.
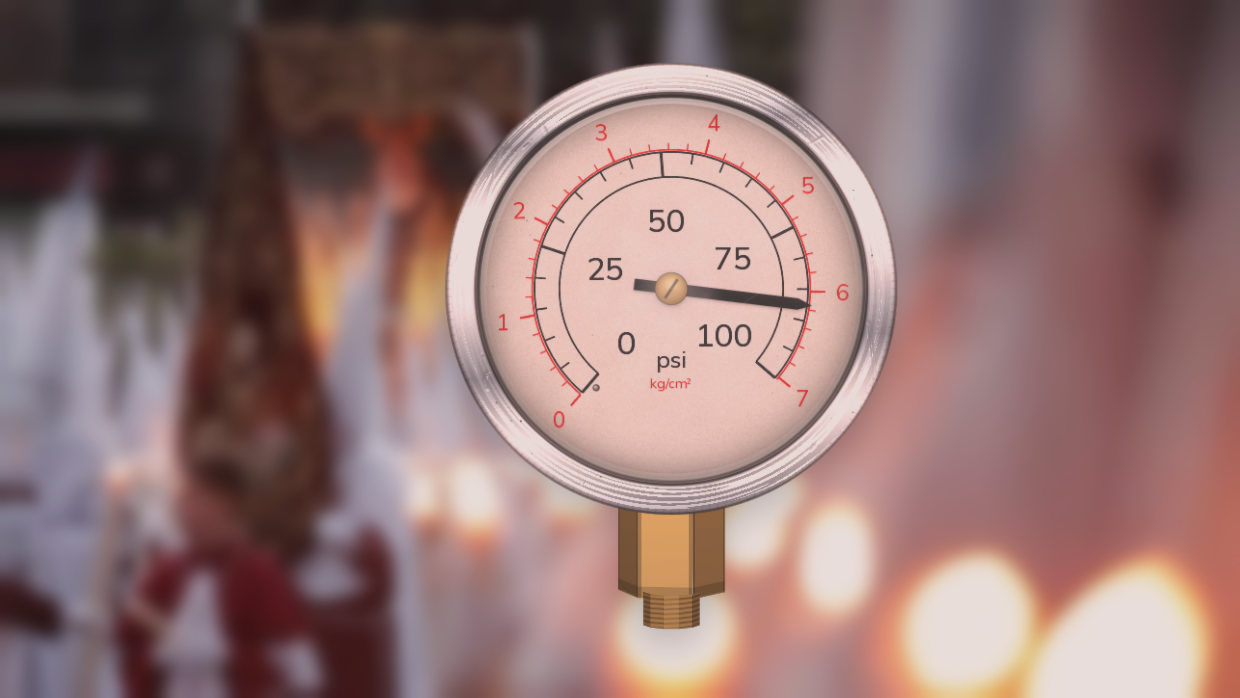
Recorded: 87.5 psi
